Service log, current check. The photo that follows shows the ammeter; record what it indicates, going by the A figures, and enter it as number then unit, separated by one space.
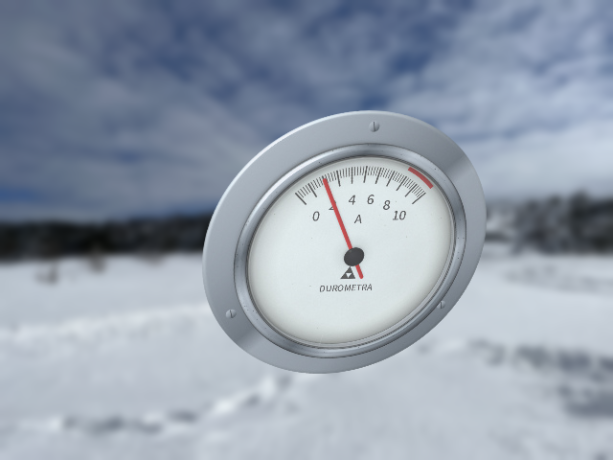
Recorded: 2 A
